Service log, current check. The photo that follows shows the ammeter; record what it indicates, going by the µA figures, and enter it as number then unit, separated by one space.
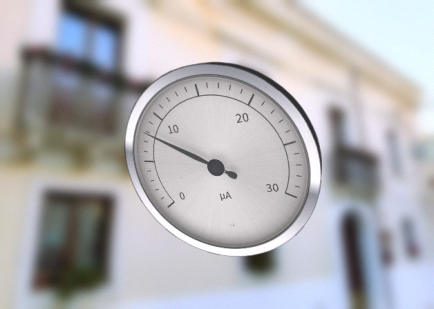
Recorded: 8 µA
